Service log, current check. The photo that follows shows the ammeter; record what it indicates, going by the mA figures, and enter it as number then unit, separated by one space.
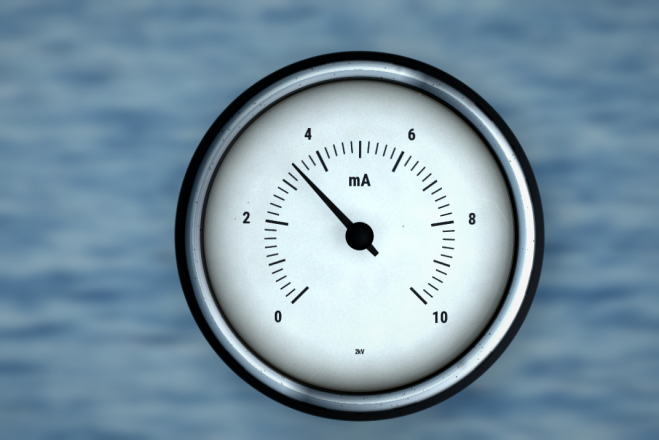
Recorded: 3.4 mA
